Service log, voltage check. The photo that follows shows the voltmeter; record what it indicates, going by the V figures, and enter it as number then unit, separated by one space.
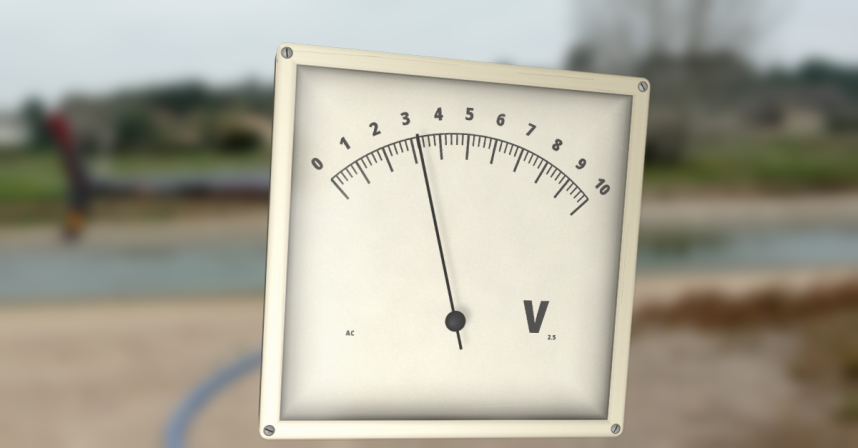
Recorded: 3.2 V
